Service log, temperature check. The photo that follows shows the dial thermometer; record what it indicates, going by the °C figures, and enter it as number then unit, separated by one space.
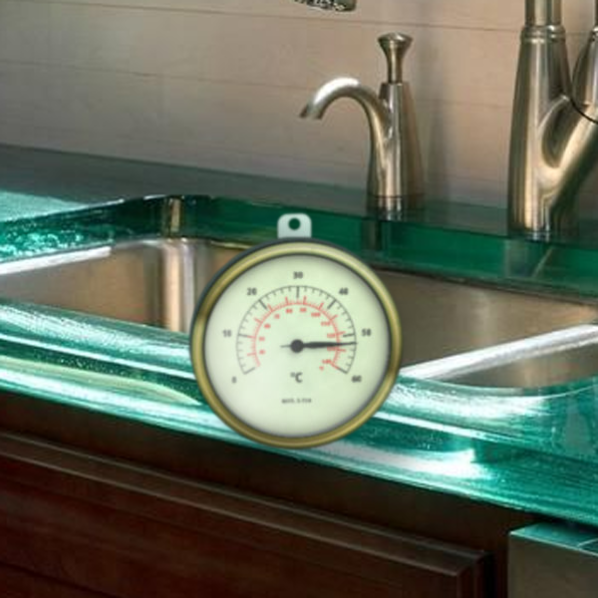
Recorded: 52 °C
